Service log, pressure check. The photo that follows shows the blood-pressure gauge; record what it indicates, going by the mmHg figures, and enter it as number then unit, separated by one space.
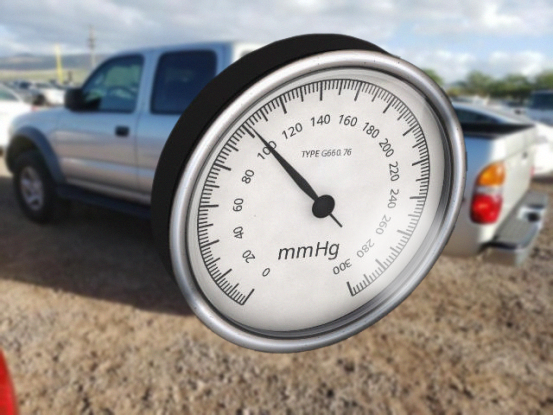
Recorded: 102 mmHg
